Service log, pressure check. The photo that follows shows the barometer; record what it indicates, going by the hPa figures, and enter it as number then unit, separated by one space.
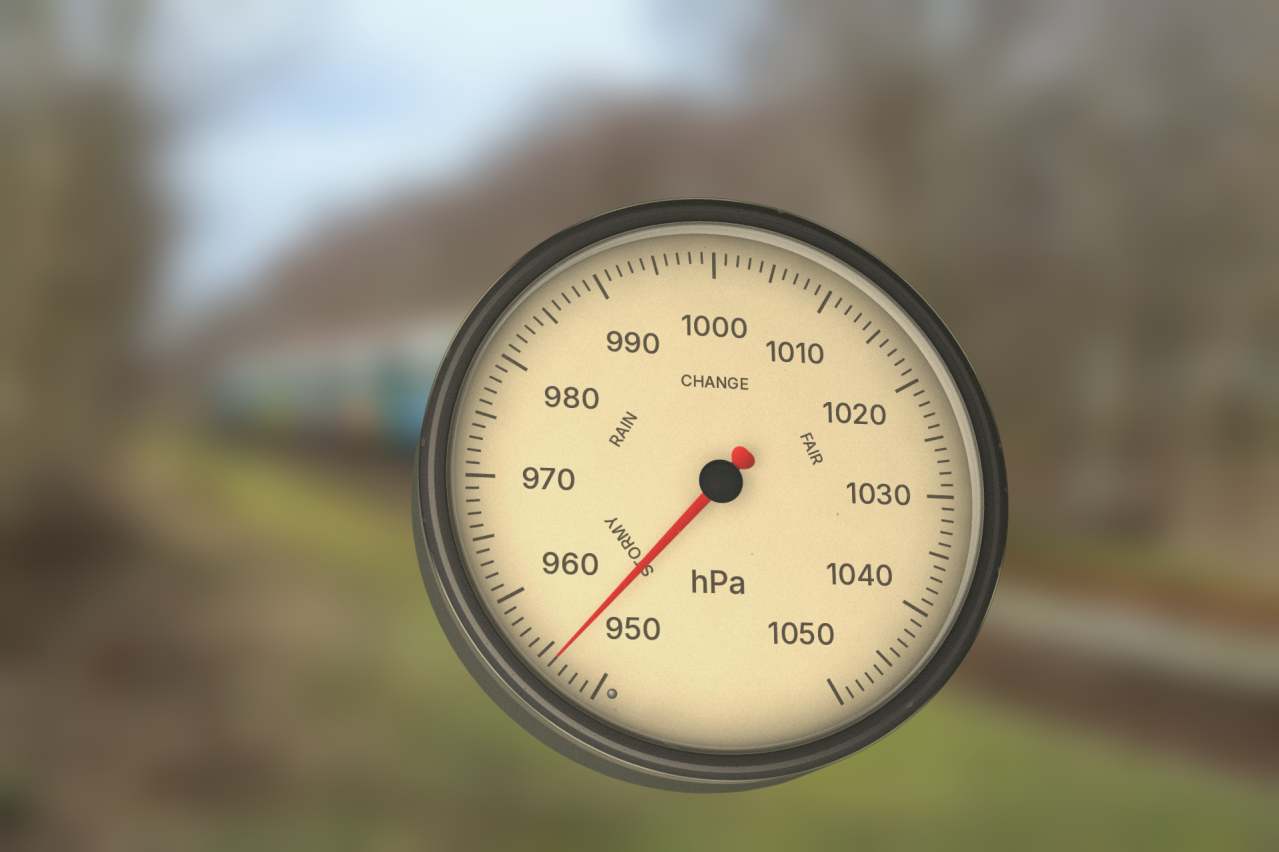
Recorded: 954 hPa
